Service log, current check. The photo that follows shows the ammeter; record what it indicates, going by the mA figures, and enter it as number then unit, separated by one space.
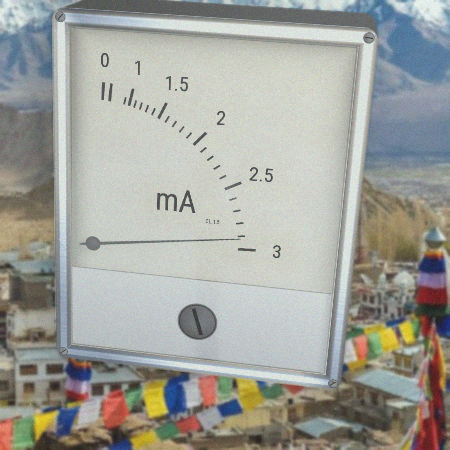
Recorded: 2.9 mA
